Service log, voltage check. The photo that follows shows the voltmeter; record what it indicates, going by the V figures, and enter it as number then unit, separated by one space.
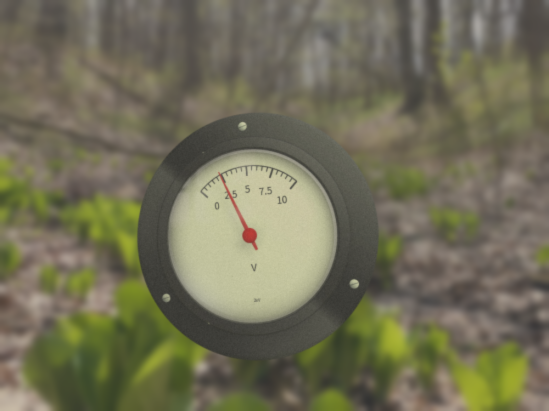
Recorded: 2.5 V
